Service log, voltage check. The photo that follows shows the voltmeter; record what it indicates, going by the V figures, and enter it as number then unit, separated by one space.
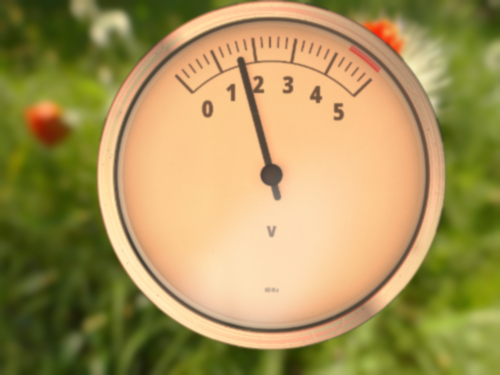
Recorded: 1.6 V
